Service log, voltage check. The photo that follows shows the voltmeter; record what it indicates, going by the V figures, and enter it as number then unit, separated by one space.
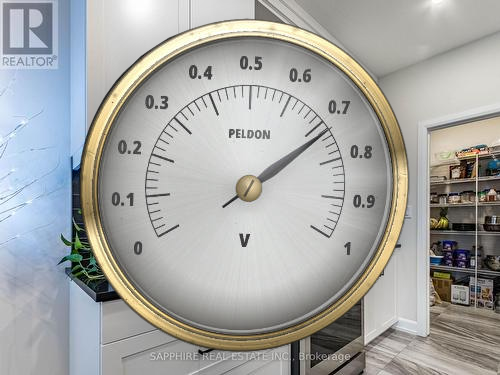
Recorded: 0.72 V
